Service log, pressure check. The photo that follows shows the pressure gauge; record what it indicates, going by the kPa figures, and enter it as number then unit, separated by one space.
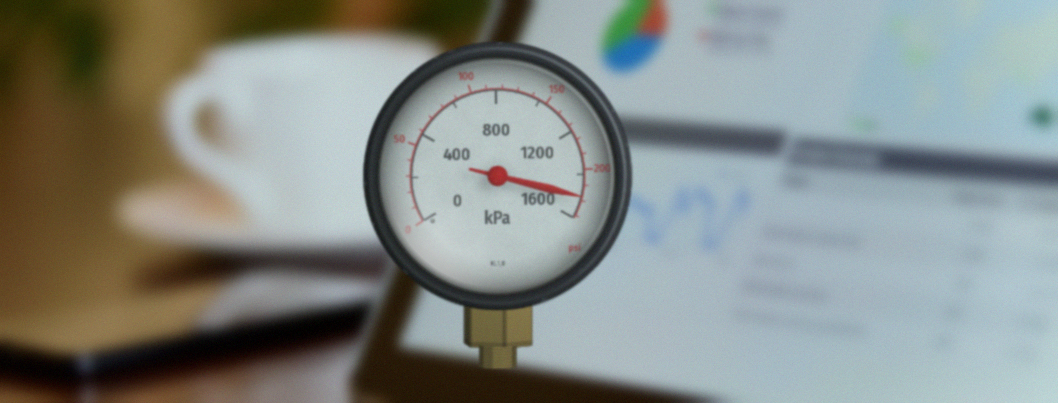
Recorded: 1500 kPa
